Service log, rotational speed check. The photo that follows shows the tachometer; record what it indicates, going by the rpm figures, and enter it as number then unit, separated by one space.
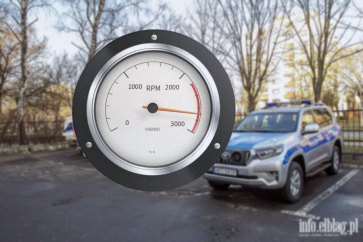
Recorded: 2700 rpm
